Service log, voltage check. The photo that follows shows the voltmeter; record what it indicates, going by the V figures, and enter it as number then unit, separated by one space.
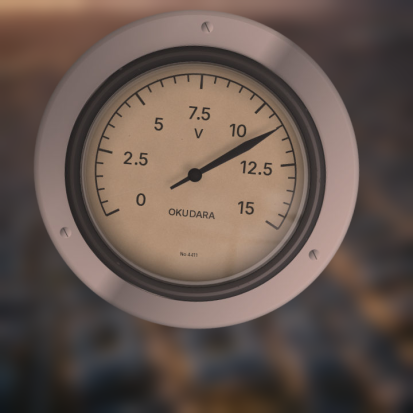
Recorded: 11 V
